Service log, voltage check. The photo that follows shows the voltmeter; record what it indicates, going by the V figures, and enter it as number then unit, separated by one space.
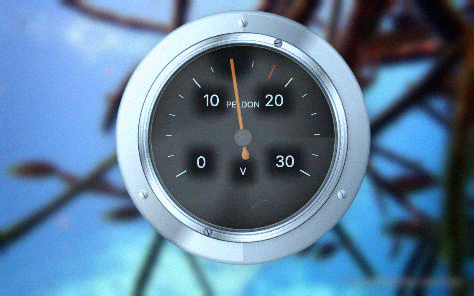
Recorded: 14 V
